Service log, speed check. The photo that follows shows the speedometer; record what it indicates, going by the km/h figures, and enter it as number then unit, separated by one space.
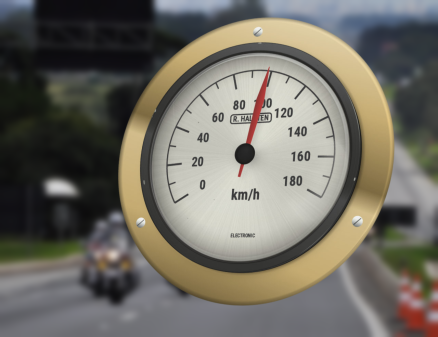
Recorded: 100 km/h
